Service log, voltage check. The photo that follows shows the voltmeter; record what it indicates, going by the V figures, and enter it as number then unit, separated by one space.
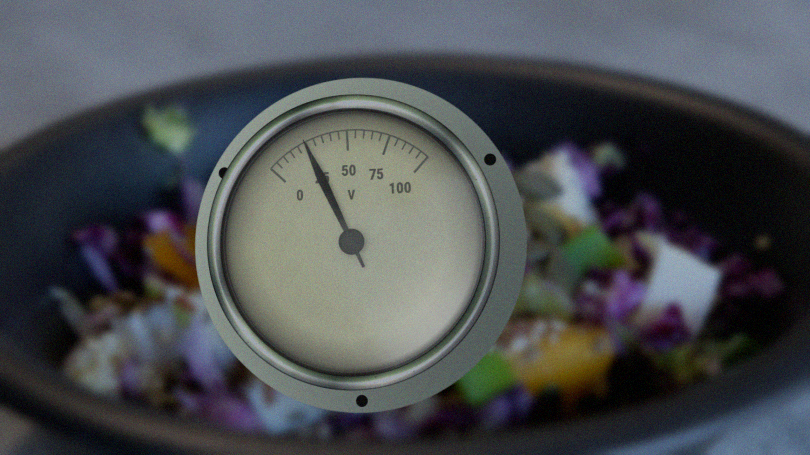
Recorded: 25 V
